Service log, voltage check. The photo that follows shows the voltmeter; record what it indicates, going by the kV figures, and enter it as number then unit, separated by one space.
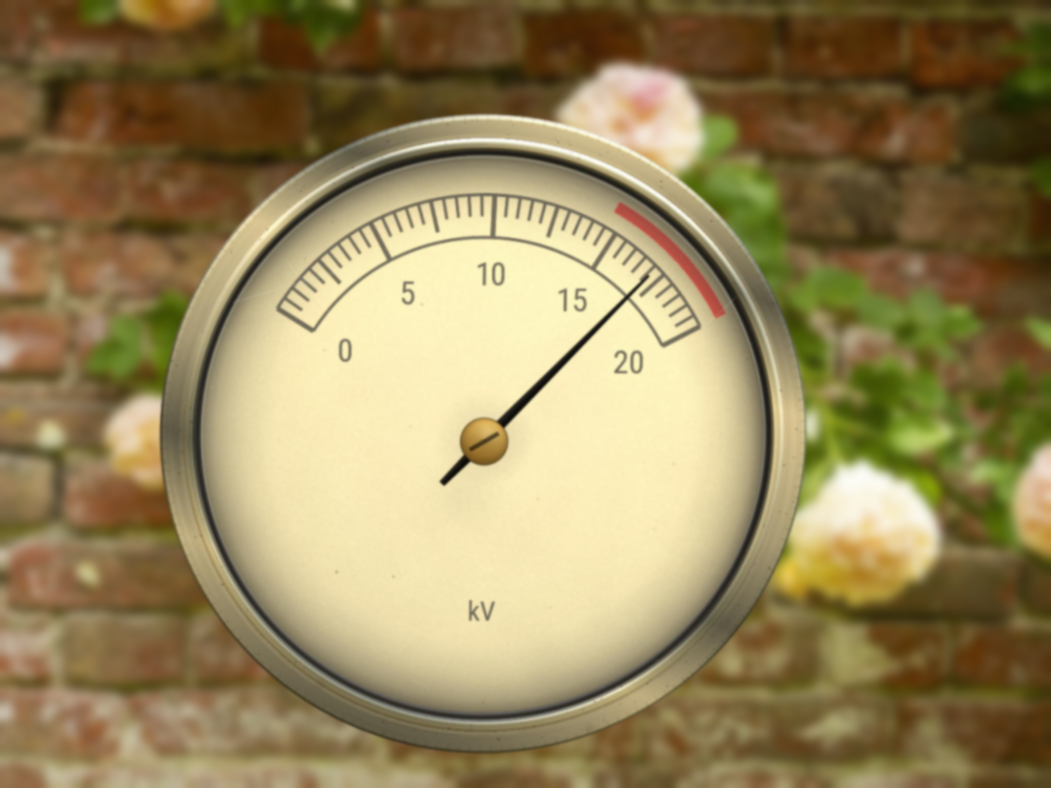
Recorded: 17 kV
